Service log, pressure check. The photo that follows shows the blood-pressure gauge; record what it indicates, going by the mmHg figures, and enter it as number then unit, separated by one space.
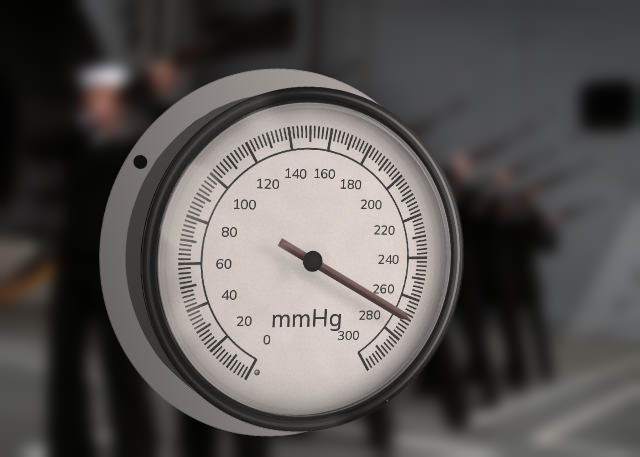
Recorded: 270 mmHg
